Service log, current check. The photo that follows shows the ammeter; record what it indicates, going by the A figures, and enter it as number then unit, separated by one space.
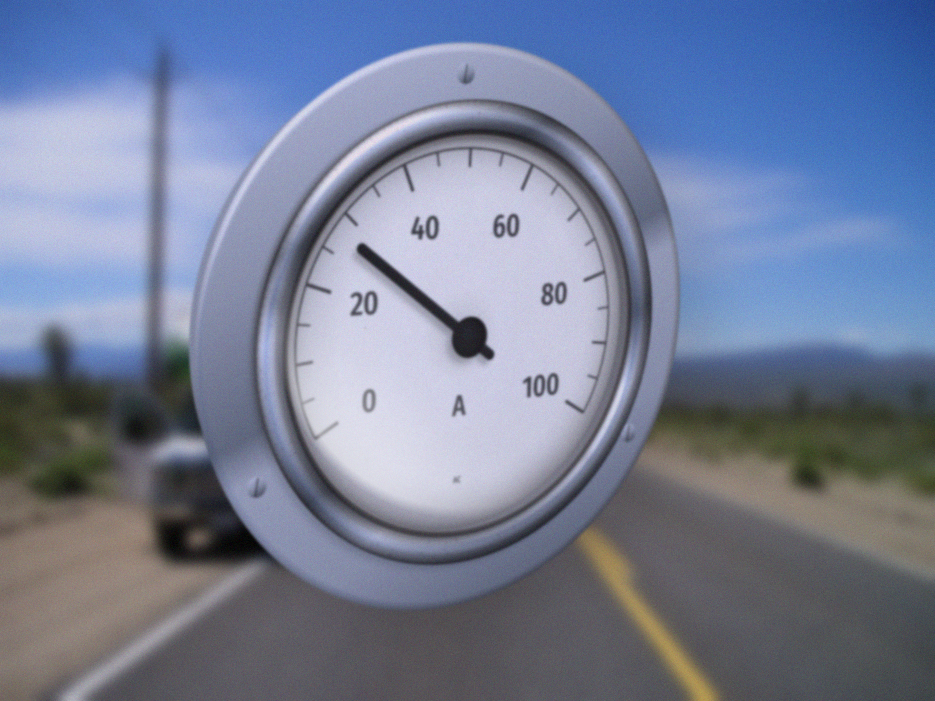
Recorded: 27.5 A
